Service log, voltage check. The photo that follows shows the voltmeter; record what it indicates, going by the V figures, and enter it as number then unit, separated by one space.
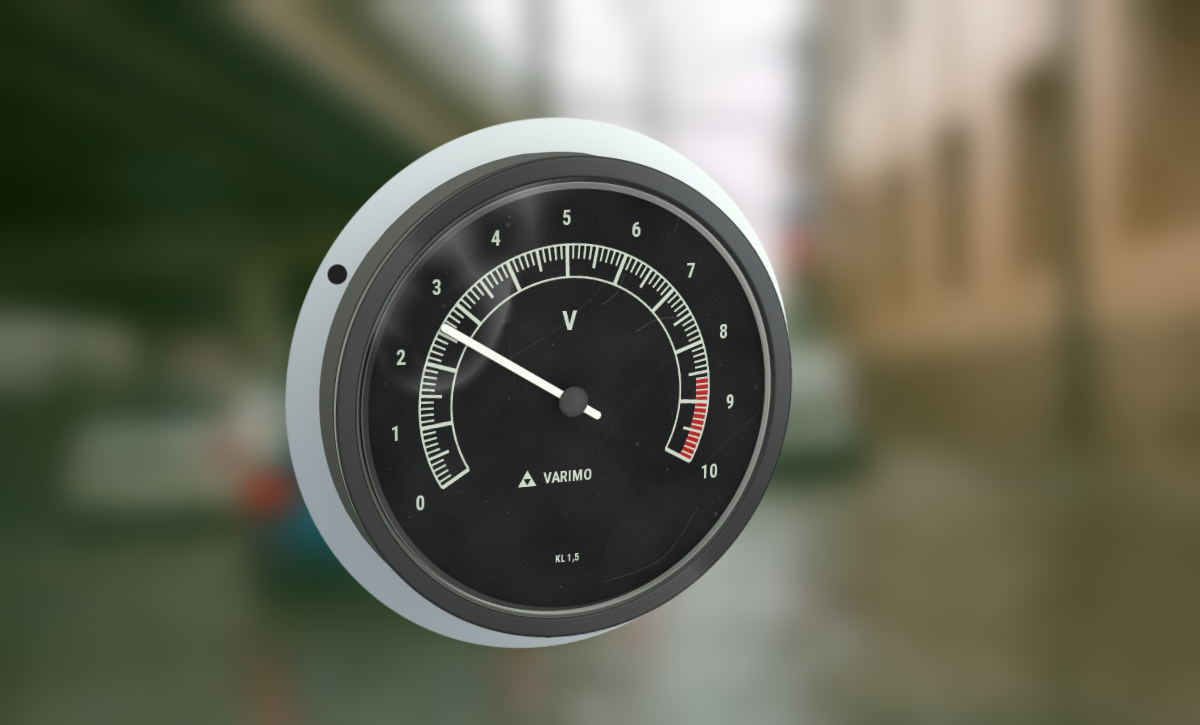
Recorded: 2.6 V
